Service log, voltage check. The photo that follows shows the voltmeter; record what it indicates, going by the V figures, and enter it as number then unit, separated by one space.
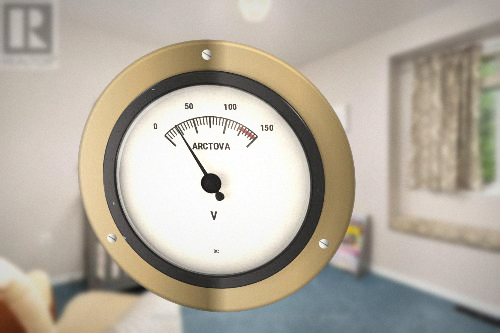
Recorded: 25 V
